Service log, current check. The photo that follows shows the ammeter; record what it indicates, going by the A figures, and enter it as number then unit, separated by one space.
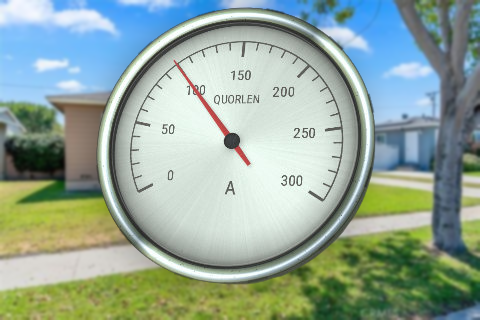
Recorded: 100 A
